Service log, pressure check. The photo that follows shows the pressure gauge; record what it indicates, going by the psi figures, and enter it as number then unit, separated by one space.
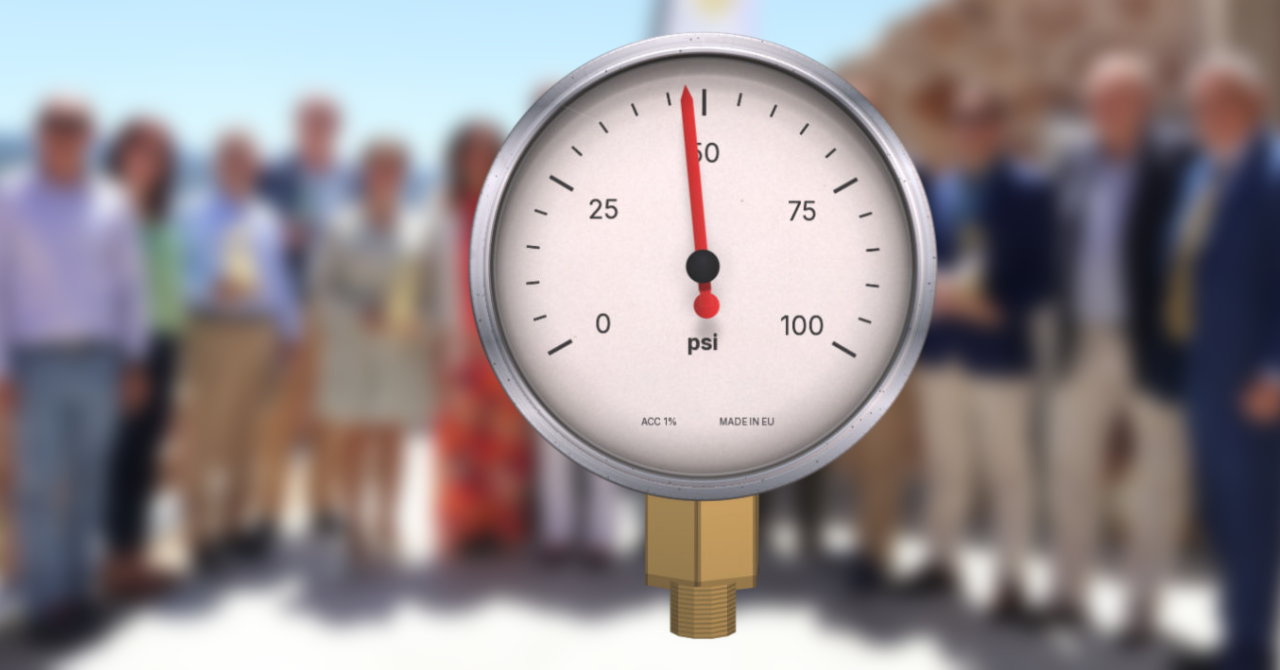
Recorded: 47.5 psi
